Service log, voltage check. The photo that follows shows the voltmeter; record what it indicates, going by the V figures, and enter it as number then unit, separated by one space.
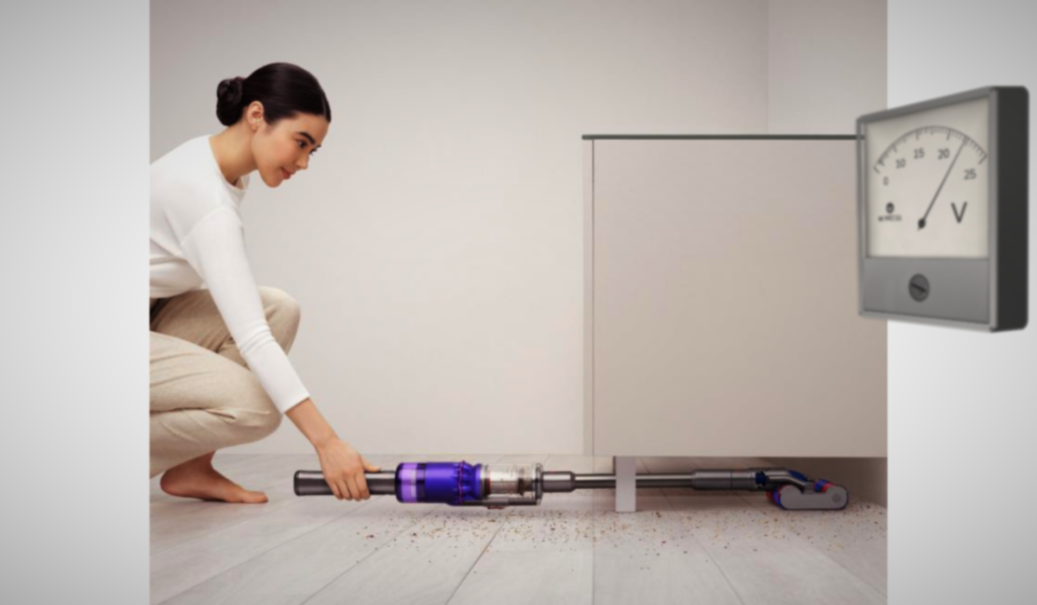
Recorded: 22.5 V
